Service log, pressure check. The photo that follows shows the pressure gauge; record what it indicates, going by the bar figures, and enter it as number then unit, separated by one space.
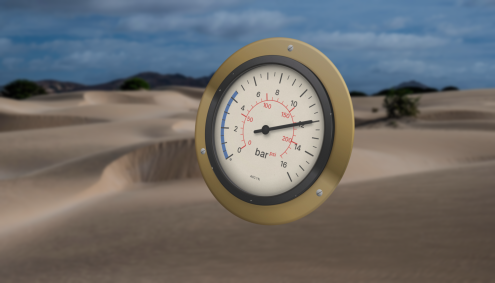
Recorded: 12 bar
